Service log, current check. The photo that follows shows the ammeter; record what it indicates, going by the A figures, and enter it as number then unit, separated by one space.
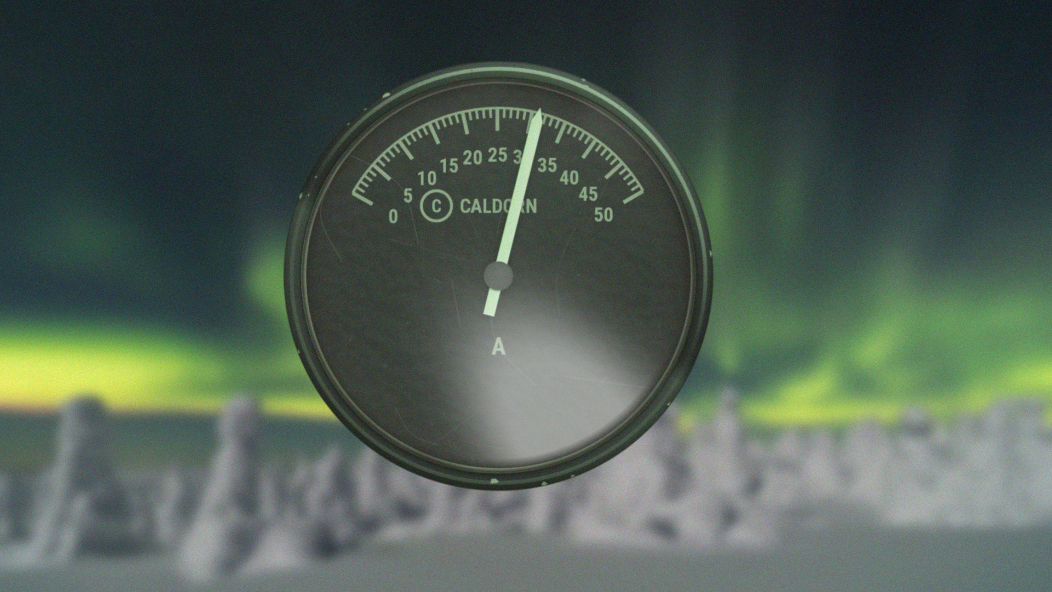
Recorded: 31 A
